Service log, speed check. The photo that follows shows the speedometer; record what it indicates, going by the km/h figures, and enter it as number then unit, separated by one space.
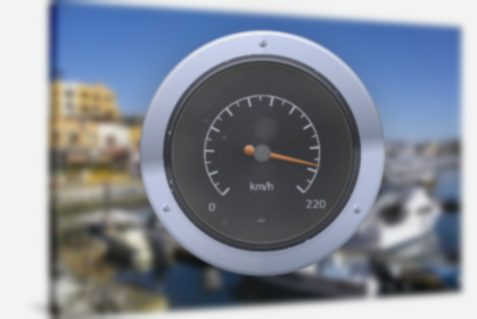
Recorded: 195 km/h
